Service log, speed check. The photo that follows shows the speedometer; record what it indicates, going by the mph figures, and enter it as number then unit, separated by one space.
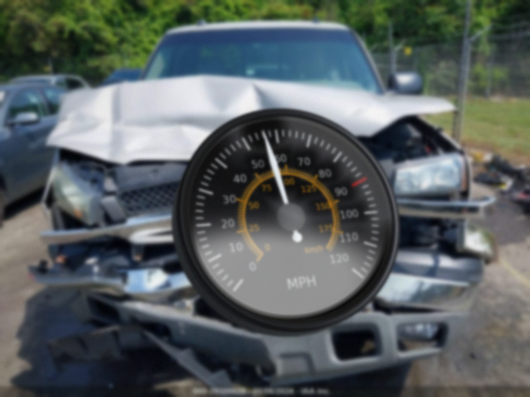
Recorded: 56 mph
